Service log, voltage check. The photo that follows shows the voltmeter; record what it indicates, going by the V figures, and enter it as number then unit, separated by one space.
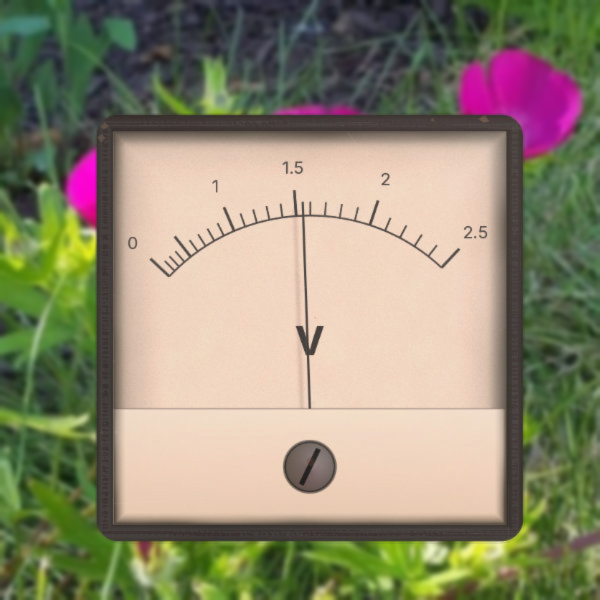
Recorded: 1.55 V
